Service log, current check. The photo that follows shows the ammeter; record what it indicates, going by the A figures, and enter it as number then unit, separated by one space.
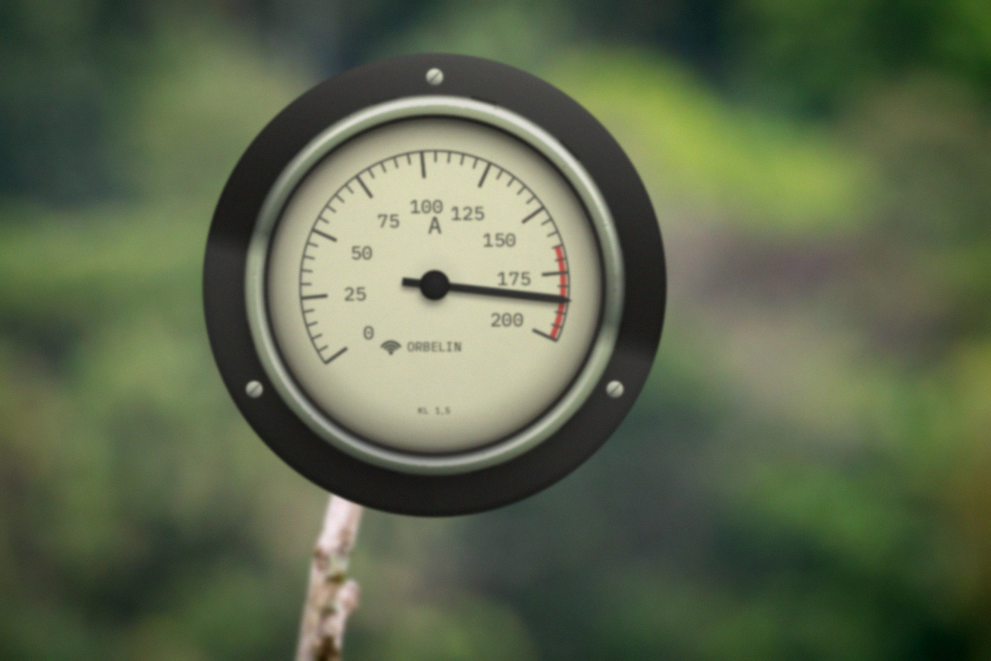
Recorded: 185 A
